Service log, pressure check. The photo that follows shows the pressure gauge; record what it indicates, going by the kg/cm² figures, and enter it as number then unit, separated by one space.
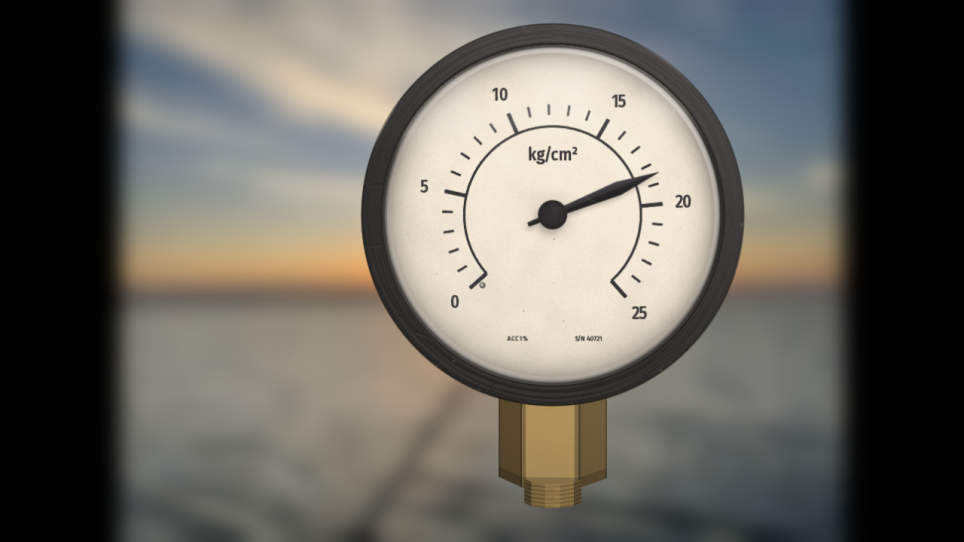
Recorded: 18.5 kg/cm²
